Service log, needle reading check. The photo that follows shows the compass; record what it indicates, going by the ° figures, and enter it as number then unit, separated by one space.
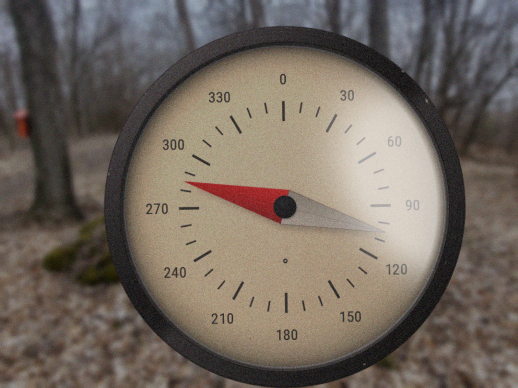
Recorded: 285 °
